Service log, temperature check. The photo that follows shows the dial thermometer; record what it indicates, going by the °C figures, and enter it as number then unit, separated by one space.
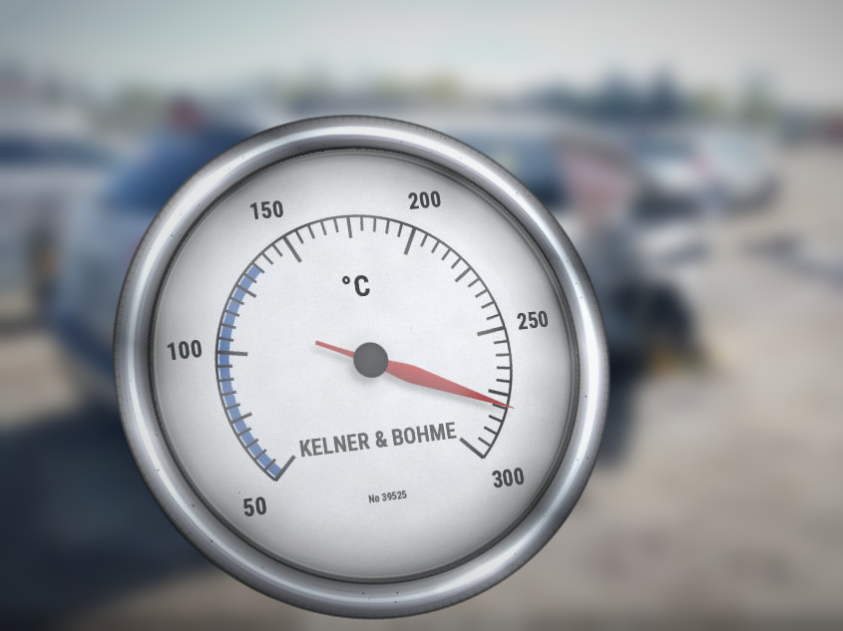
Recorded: 280 °C
